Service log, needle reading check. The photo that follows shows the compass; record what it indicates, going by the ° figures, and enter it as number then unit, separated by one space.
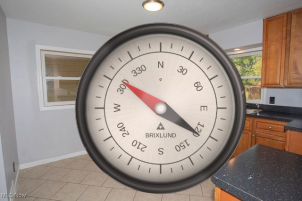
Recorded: 305 °
